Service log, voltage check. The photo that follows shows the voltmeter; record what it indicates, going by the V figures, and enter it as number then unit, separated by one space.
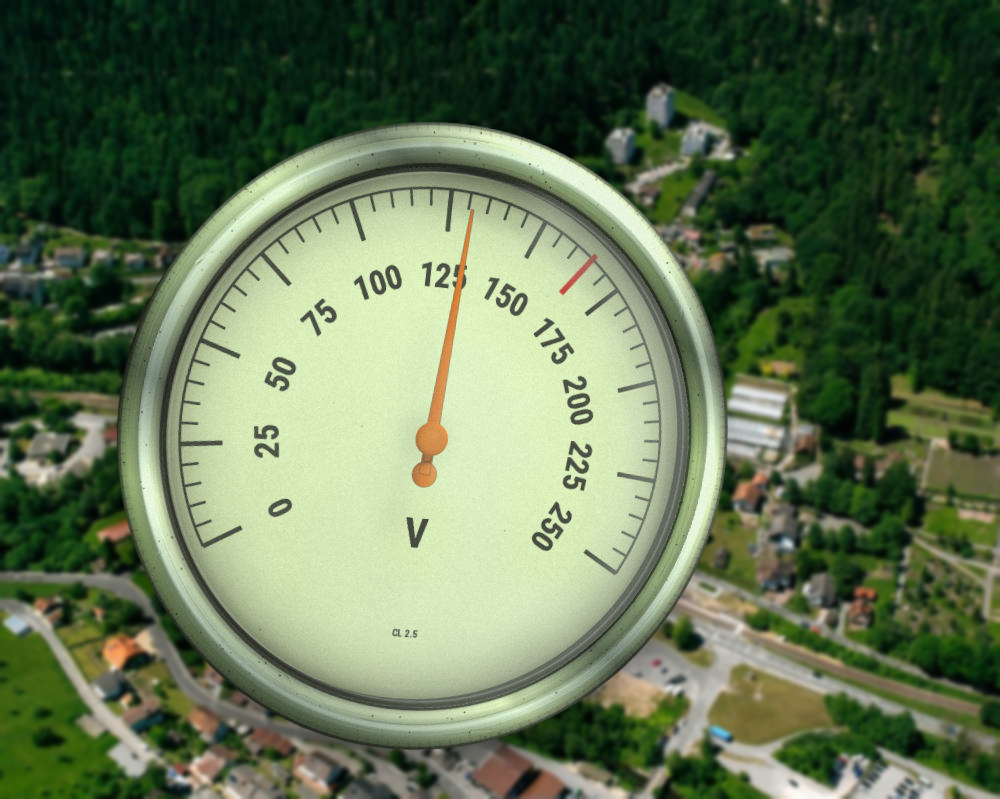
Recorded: 130 V
